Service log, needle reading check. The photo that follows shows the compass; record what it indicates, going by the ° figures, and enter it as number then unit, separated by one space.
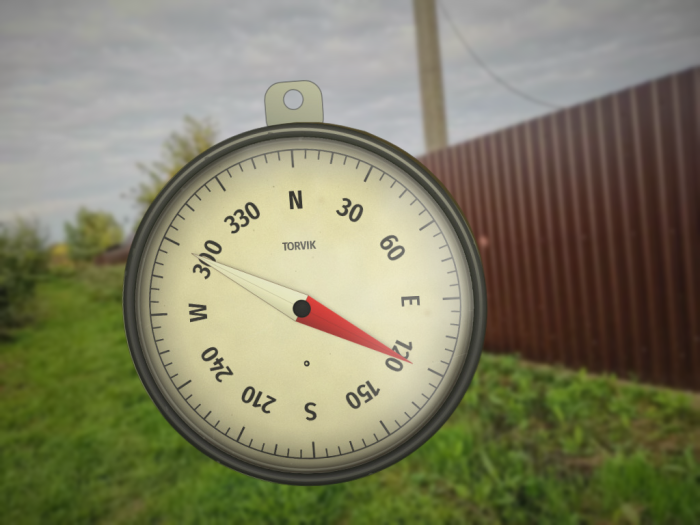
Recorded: 120 °
